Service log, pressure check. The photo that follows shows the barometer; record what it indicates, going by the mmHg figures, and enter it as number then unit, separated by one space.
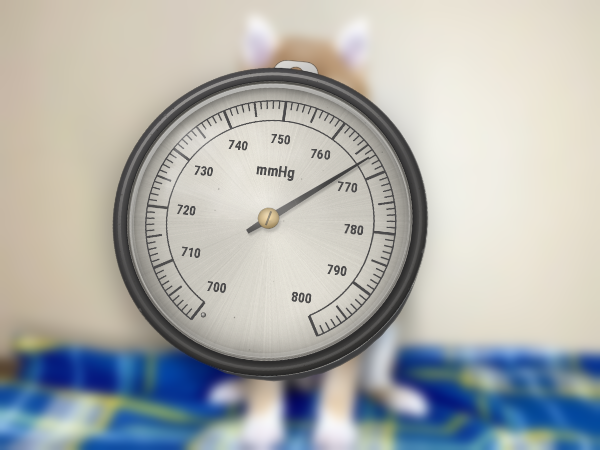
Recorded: 767 mmHg
